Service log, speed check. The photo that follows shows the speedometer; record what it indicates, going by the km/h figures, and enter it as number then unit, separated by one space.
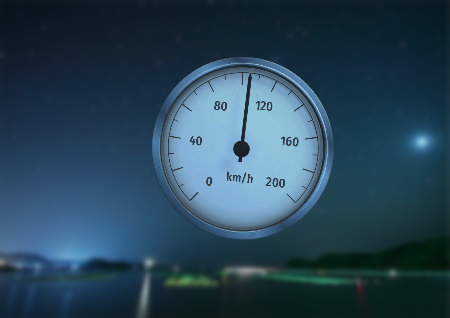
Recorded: 105 km/h
